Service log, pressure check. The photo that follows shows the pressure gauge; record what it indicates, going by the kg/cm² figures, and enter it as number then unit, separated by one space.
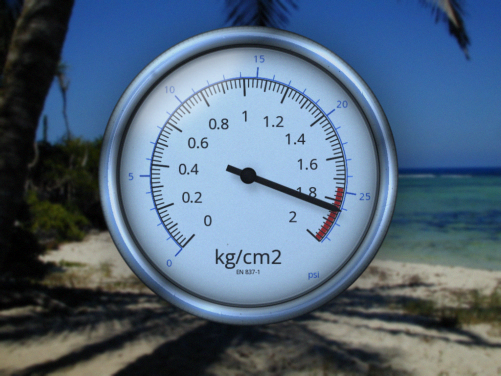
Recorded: 1.84 kg/cm²
